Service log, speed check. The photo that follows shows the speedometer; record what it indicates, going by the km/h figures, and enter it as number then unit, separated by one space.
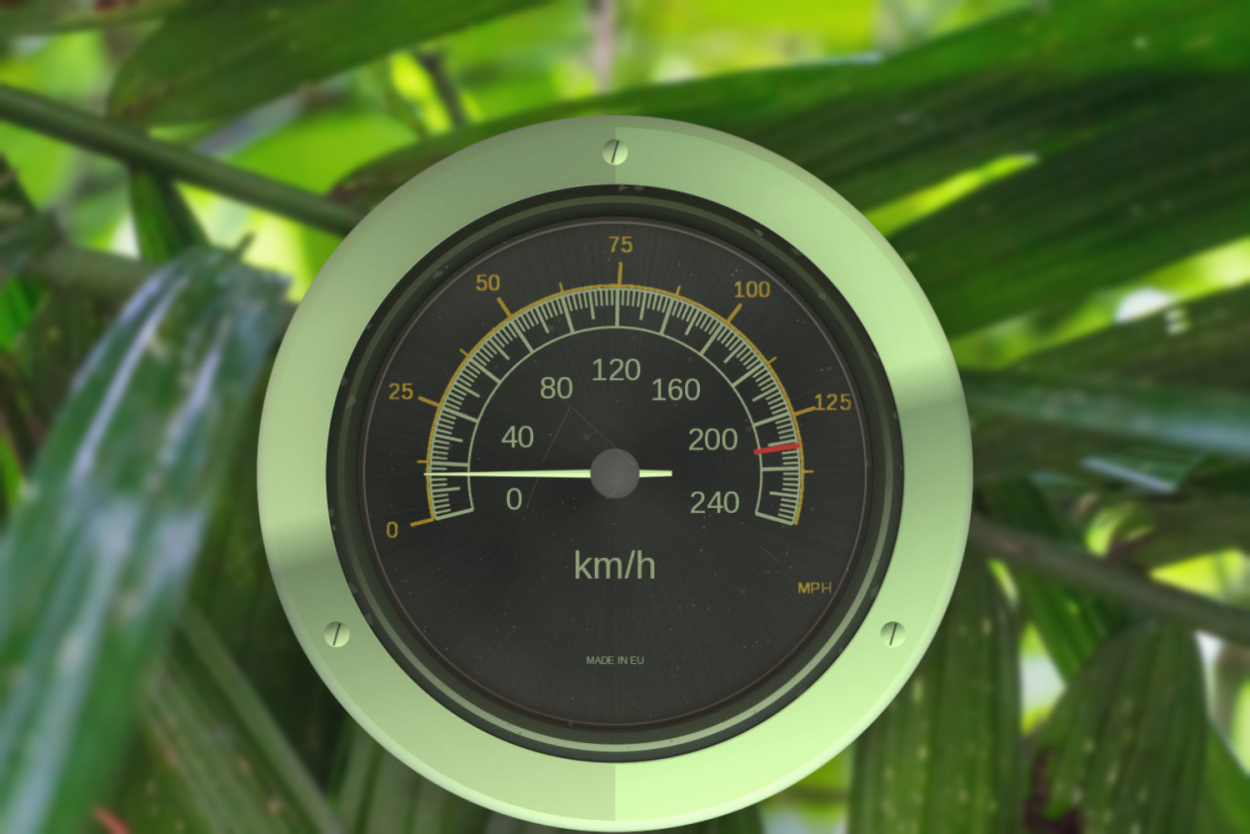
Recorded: 16 km/h
